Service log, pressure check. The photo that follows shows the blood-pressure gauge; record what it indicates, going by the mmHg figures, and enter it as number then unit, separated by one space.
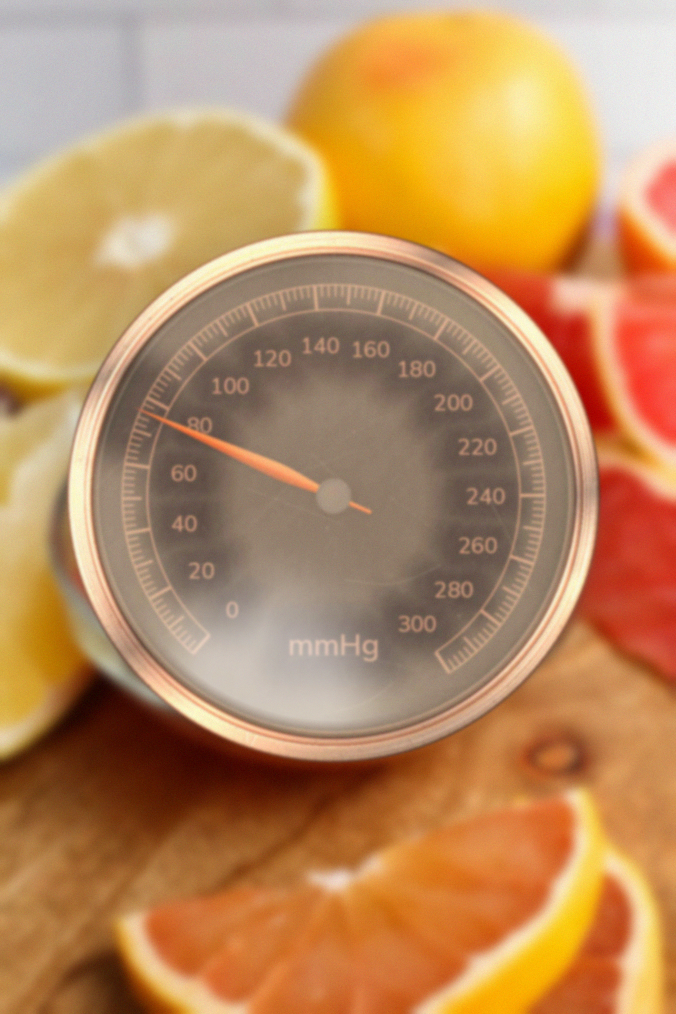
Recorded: 76 mmHg
